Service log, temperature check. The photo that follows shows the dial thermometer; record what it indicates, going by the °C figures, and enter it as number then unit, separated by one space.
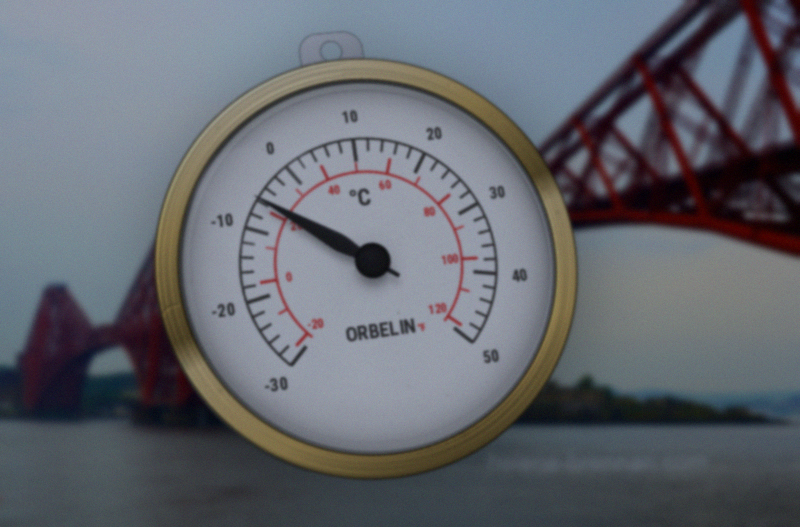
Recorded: -6 °C
